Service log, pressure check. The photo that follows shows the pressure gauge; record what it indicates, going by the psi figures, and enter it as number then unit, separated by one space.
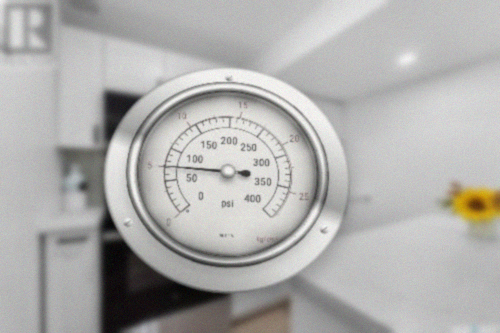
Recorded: 70 psi
